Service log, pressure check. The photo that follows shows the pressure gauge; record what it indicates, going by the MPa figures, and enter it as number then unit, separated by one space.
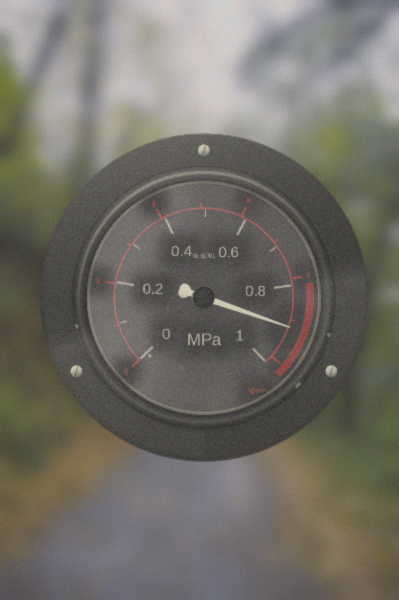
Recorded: 0.9 MPa
